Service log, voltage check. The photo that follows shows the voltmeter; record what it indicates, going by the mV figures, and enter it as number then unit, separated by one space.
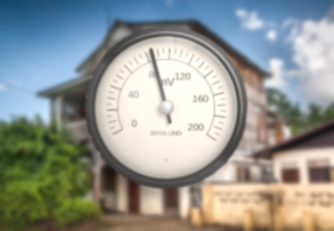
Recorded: 85 mV
